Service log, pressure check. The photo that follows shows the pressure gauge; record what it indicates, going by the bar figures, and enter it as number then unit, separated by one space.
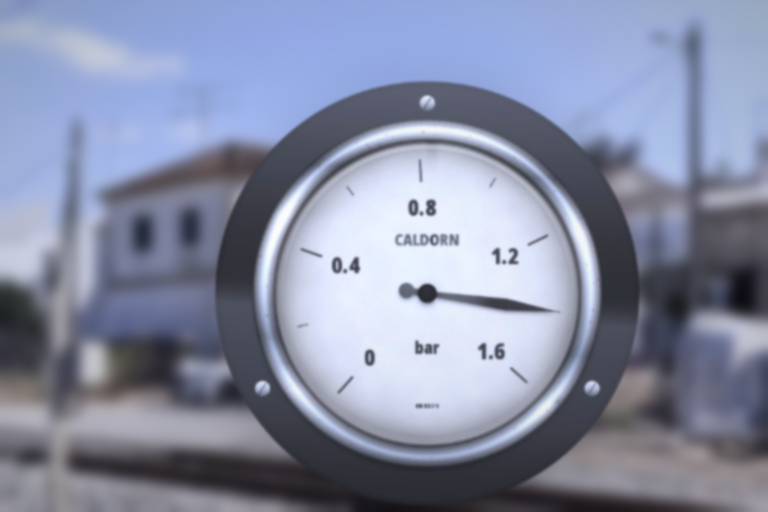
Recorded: 1.4 bar
